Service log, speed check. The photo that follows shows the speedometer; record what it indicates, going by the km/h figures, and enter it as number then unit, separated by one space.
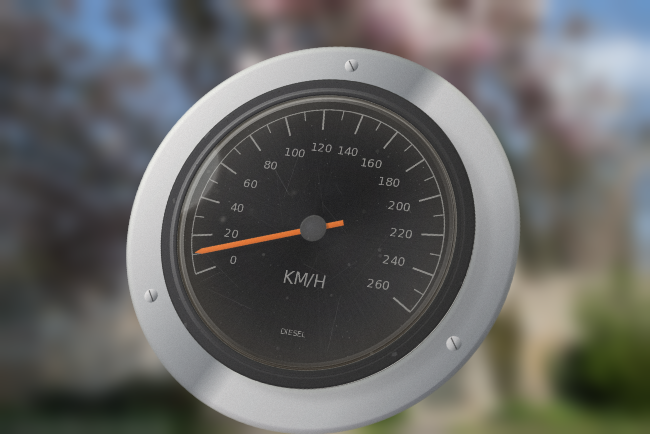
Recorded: 10 km/h
